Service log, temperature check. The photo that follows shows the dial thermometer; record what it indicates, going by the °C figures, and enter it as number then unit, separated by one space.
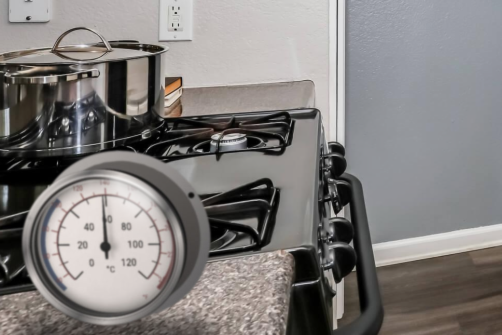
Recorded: 60 °C
